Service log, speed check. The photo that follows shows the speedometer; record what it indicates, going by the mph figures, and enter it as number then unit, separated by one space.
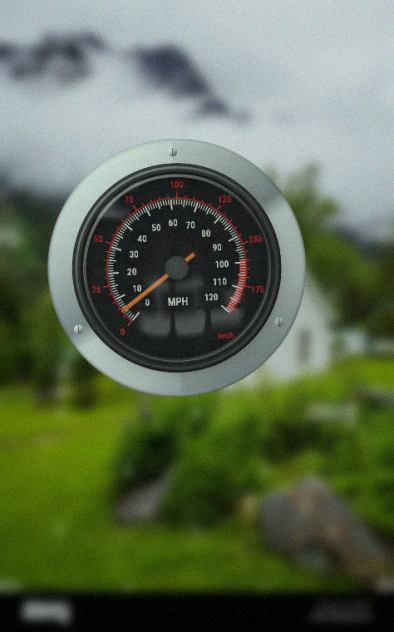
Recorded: 5 mph
